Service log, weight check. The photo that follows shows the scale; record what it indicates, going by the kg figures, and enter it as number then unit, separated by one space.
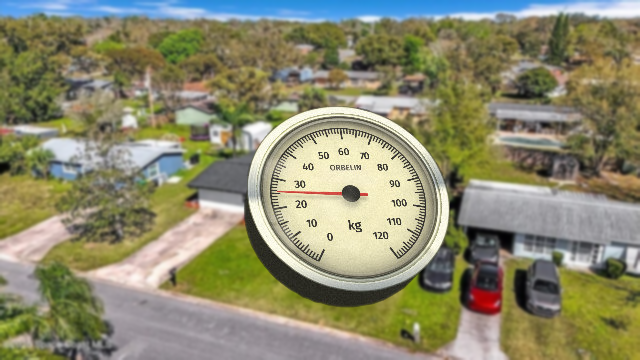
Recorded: 25 kg
